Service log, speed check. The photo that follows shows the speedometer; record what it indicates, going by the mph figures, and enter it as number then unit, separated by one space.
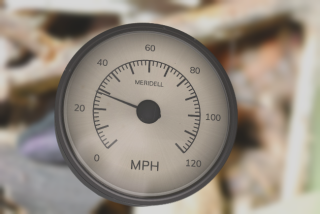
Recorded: 28 mph
